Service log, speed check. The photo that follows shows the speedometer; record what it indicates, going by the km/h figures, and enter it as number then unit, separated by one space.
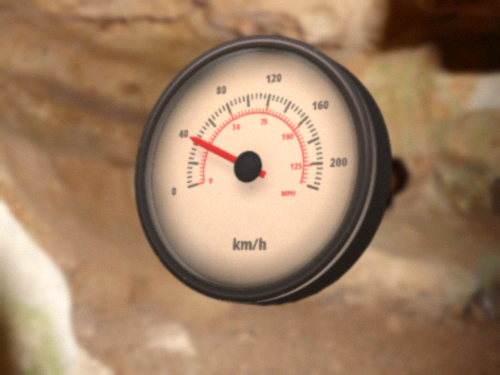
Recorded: 40 km/h
